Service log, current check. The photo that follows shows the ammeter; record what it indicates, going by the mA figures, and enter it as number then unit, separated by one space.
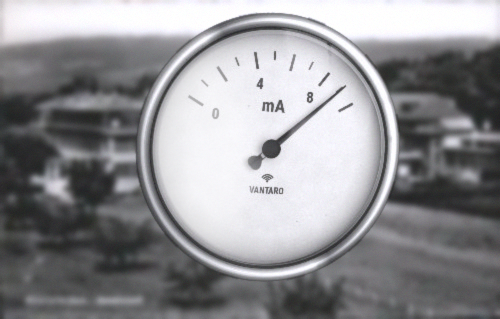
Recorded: 9 mA
